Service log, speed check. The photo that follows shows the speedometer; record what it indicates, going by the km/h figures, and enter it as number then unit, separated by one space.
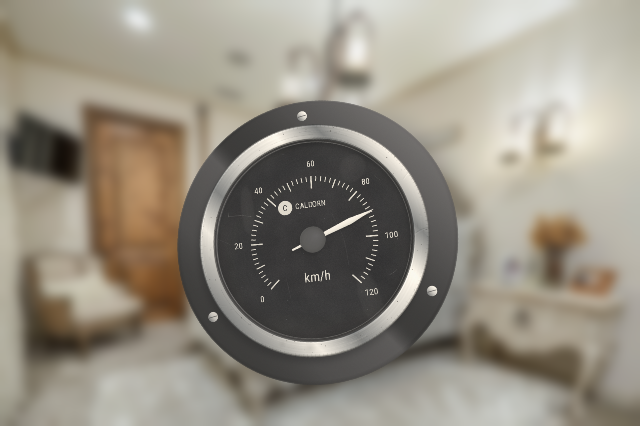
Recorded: 90 km/h
